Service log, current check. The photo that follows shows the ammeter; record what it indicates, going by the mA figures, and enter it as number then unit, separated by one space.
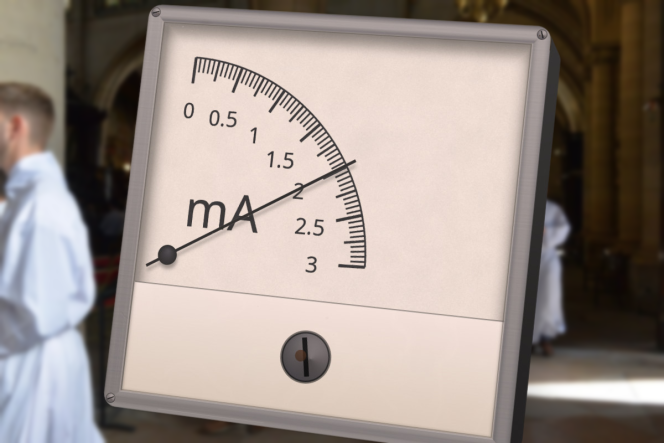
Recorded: 2 mA
